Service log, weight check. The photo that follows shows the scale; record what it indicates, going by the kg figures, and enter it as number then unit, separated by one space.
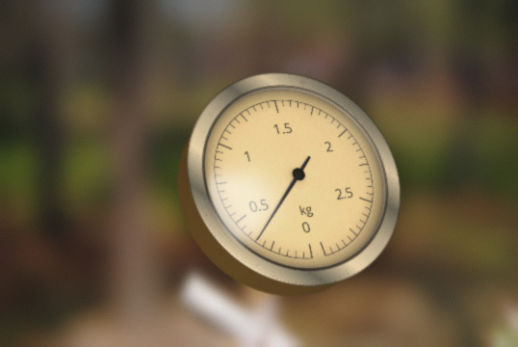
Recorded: 0.35 kg
